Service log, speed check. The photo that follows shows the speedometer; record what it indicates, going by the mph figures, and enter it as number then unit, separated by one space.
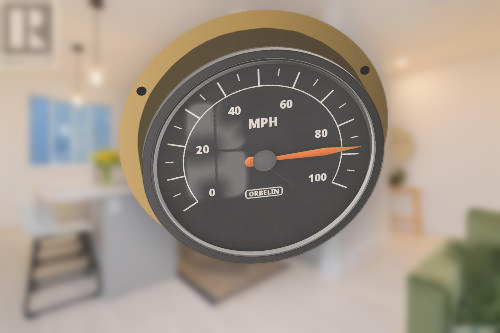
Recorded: 87.5 mph
